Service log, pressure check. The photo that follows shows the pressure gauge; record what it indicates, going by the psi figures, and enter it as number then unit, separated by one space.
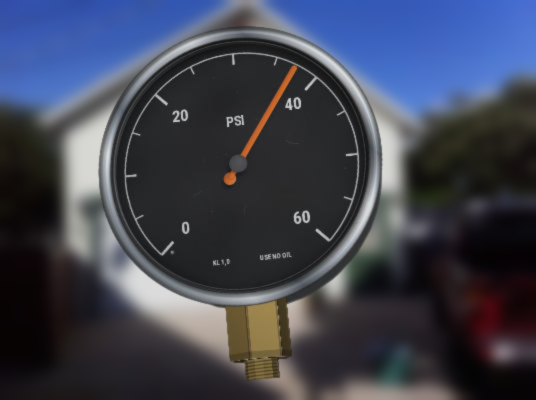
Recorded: 37.5 psi
